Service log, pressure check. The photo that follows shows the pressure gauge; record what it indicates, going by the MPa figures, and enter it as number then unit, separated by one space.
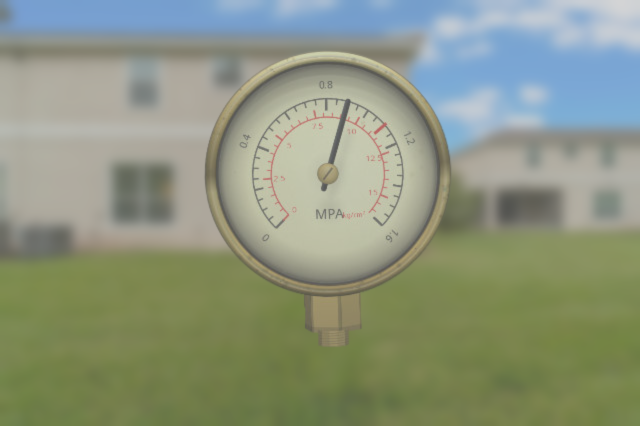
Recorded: 0.9 MPa
